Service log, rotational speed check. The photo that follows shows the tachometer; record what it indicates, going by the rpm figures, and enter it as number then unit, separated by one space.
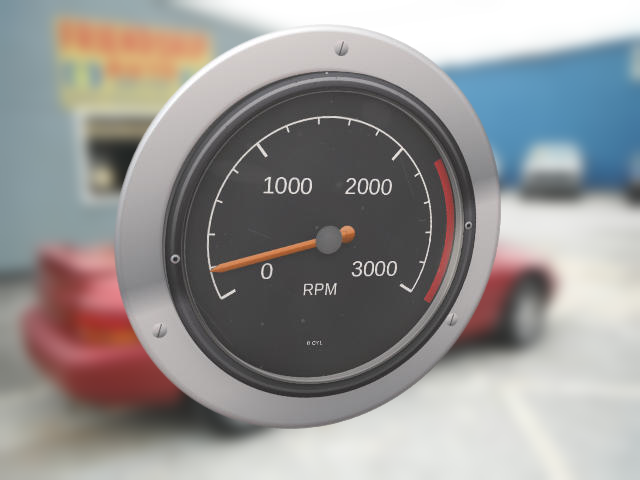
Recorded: 200 rpm
